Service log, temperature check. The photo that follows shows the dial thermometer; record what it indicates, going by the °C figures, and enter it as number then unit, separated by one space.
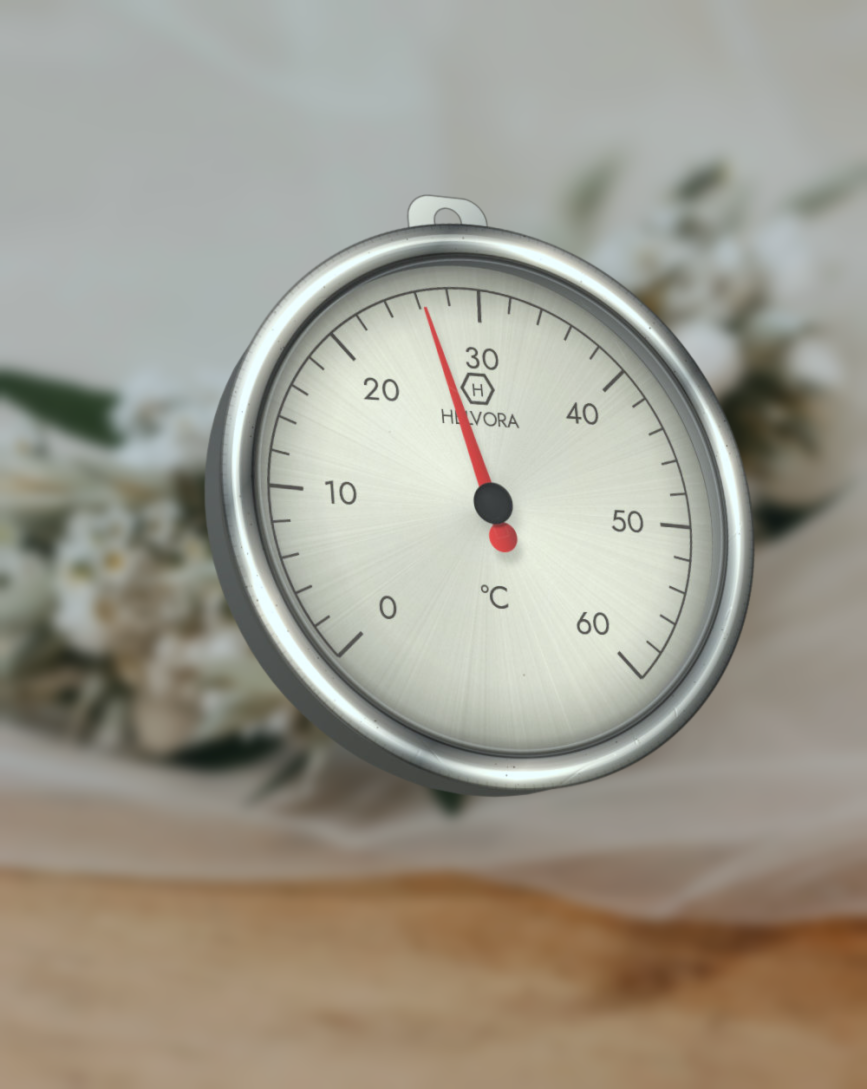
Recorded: 26 °C
